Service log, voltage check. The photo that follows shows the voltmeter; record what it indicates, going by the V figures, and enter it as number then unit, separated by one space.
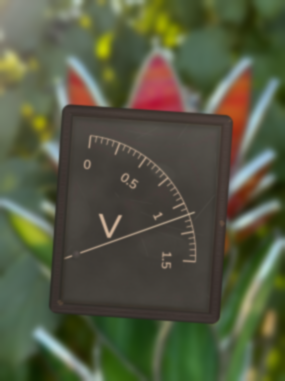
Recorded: 1.1 V
